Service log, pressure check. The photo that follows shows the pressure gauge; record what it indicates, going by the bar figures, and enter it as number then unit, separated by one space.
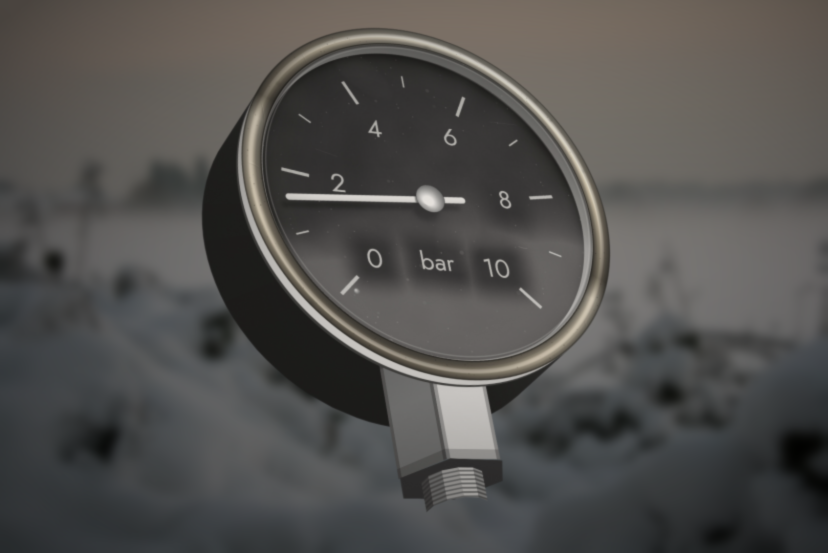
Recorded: 1.5 bar
